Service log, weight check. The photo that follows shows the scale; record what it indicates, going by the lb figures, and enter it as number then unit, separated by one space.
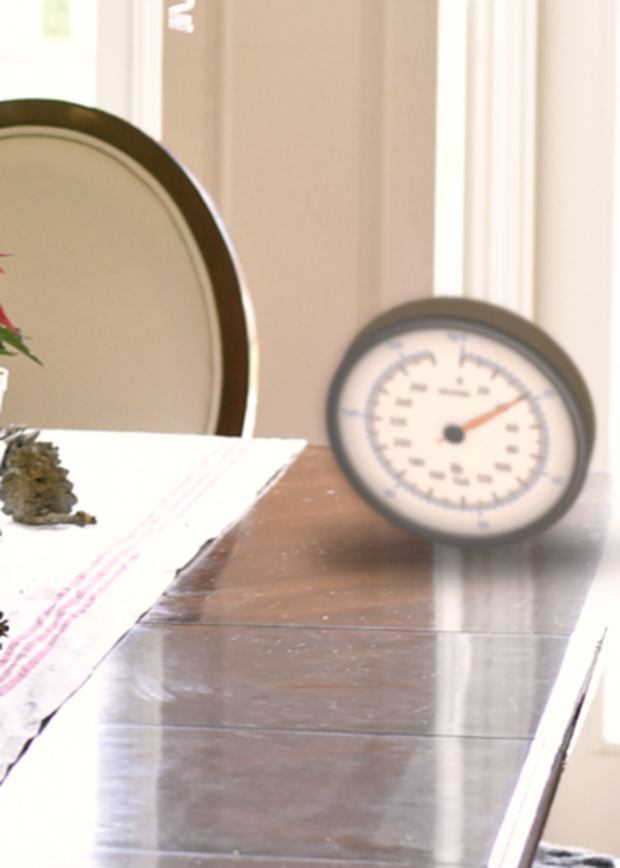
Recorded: 40 lb
